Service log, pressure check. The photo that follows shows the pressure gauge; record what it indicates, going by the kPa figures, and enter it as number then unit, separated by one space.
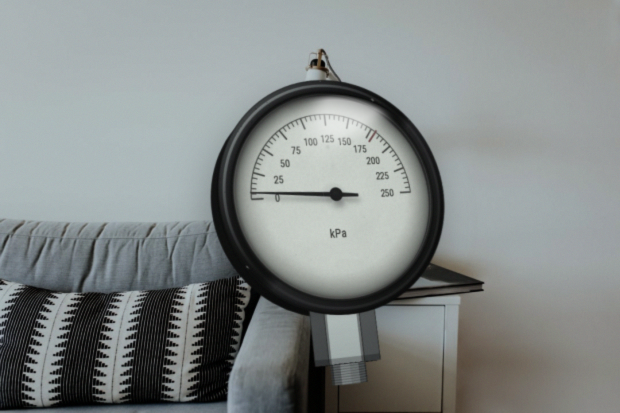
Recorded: 5 kPa
